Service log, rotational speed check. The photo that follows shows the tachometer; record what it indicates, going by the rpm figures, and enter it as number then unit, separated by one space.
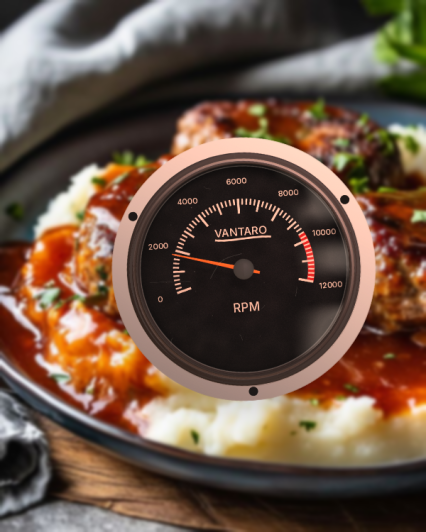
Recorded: 1800 rpm
